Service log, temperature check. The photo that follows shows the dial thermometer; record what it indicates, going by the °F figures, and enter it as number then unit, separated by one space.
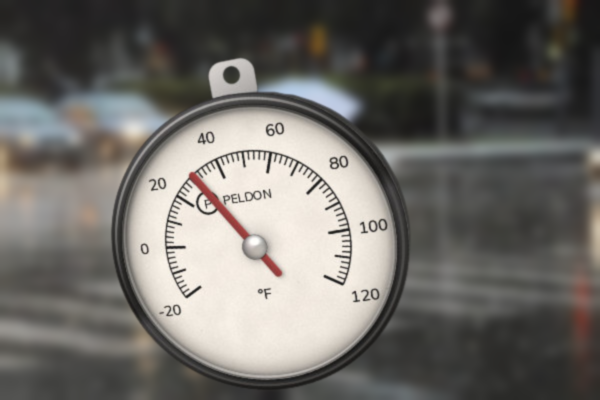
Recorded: 30 °F
